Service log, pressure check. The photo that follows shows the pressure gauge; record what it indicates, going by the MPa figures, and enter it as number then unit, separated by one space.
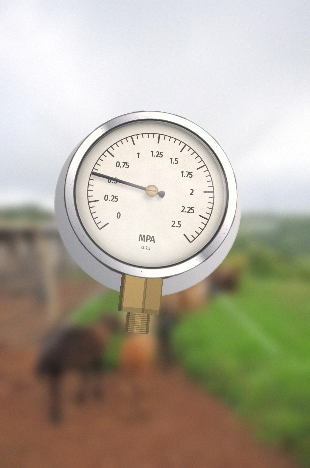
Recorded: 0.5 MPa
